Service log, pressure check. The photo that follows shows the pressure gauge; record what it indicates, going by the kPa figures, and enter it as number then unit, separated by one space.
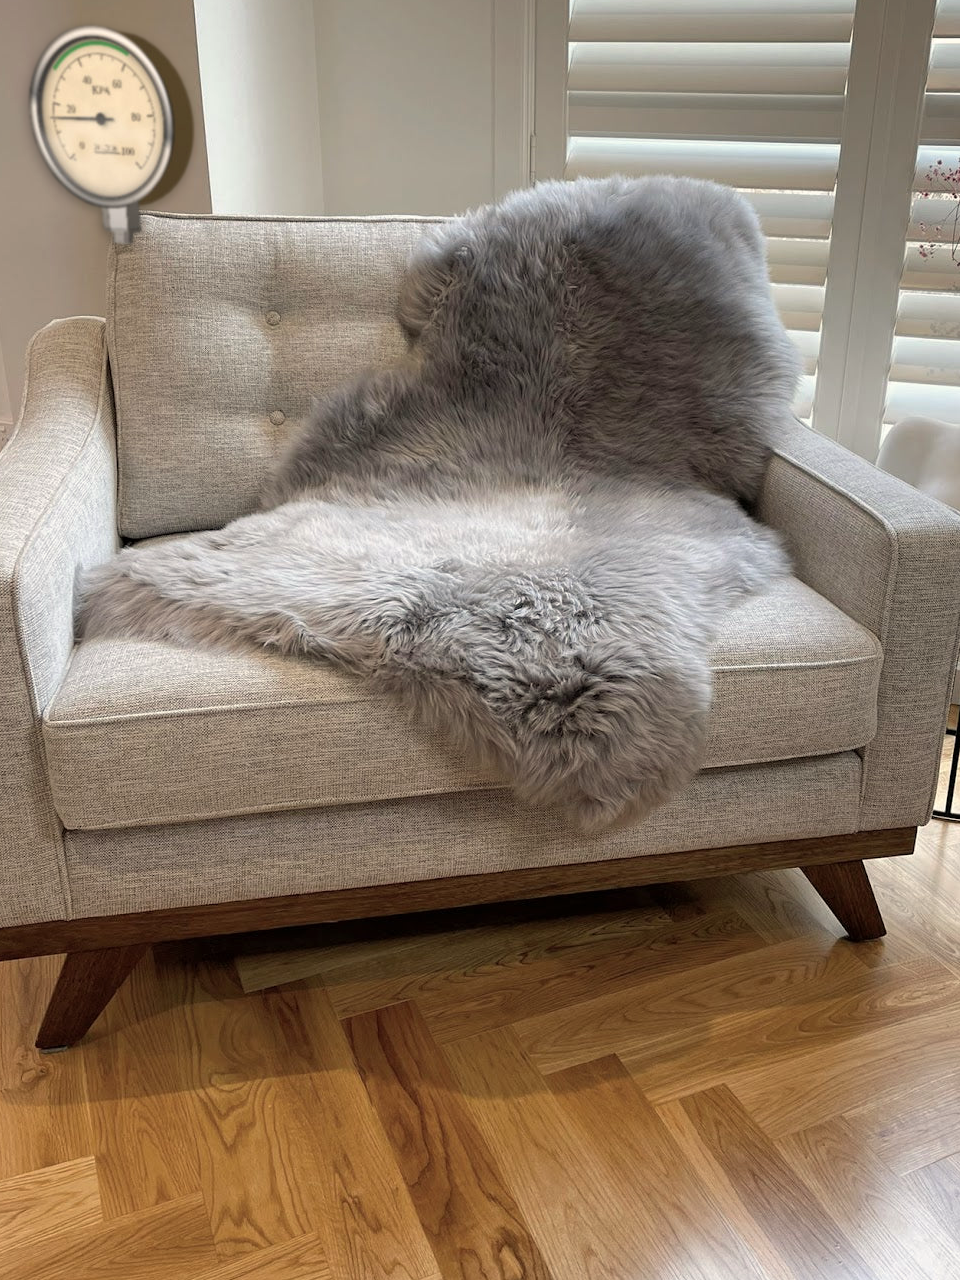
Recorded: 15 kPa
